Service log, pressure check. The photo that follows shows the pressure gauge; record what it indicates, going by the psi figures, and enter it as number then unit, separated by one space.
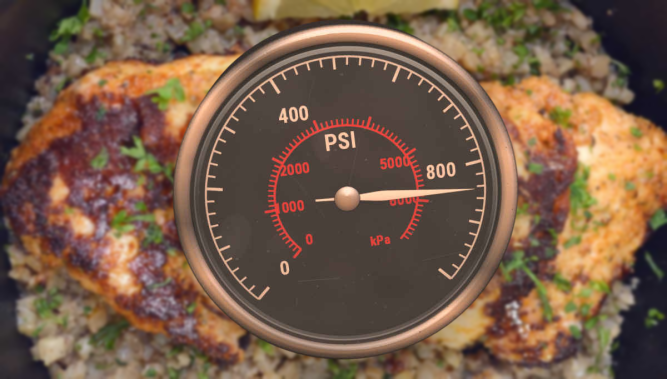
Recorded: 840 psi
